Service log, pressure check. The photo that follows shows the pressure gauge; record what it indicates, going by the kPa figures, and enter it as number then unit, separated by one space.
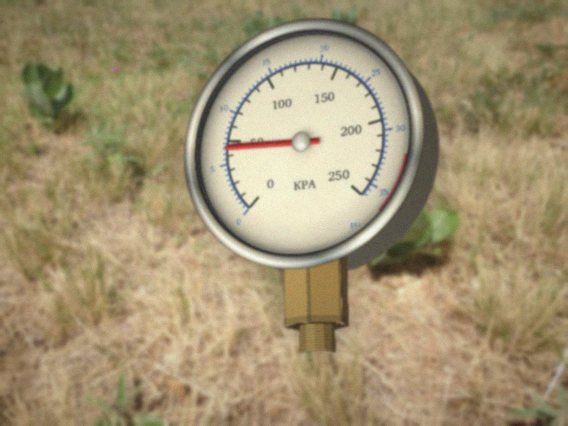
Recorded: 45 kPa
